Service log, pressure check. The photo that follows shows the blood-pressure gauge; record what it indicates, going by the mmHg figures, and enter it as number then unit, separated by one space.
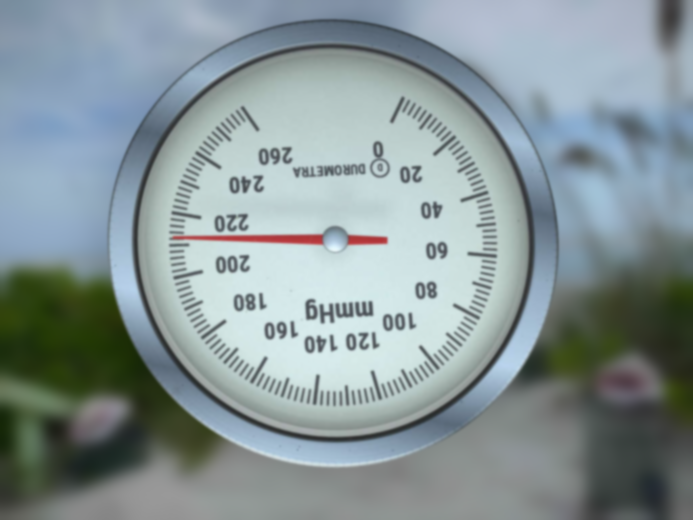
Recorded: 212 mmHg
